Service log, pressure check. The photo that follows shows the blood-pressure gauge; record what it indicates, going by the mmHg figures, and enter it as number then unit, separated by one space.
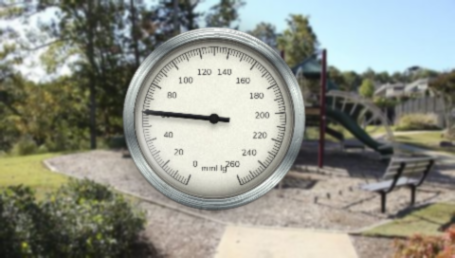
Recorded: 60 mmHg
